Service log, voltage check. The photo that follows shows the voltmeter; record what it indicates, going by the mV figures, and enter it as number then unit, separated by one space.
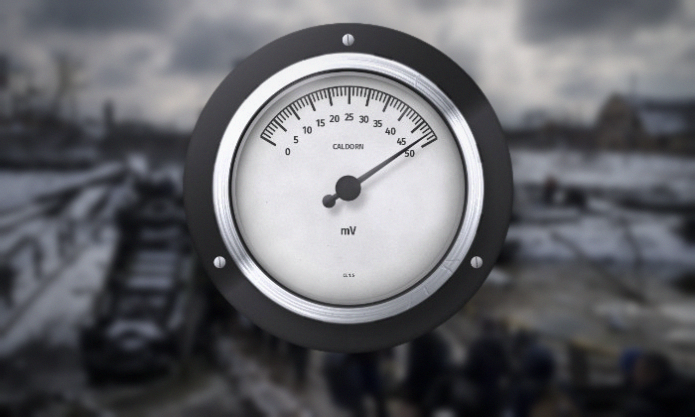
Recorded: 48 mV
